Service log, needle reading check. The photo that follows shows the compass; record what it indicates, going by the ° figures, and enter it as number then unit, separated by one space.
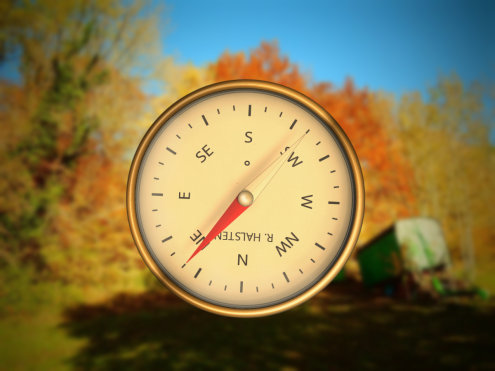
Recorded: 40 °
